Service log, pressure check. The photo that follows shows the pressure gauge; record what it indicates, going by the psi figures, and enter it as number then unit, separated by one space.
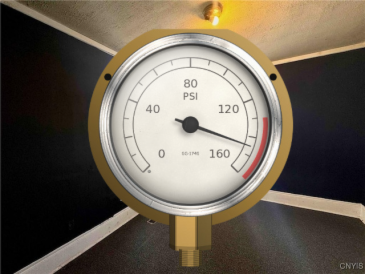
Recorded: 145 psi
